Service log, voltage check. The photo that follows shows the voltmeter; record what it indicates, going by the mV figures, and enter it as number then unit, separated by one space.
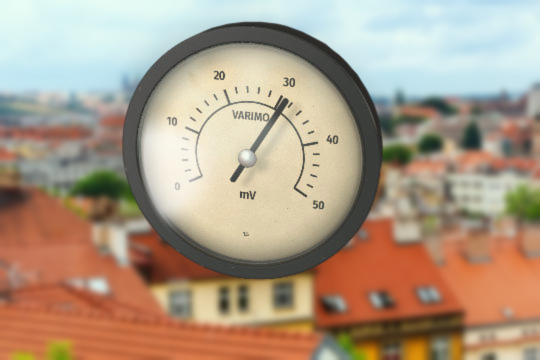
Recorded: 31 mV
